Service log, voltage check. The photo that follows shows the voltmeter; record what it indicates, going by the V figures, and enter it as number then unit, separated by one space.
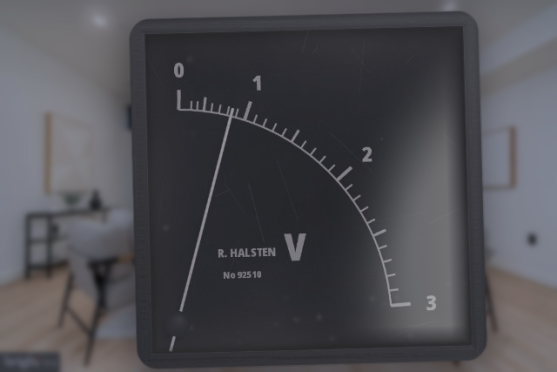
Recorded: 0.85 V
